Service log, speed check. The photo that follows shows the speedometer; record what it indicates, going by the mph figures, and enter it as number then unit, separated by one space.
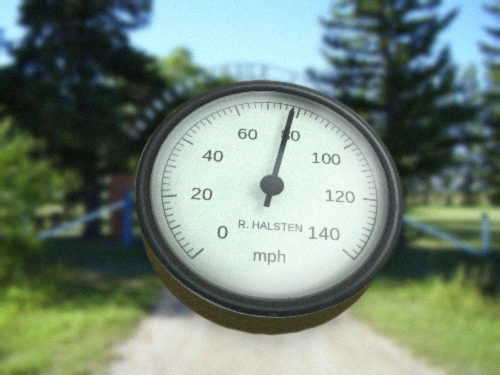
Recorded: 78 mph
